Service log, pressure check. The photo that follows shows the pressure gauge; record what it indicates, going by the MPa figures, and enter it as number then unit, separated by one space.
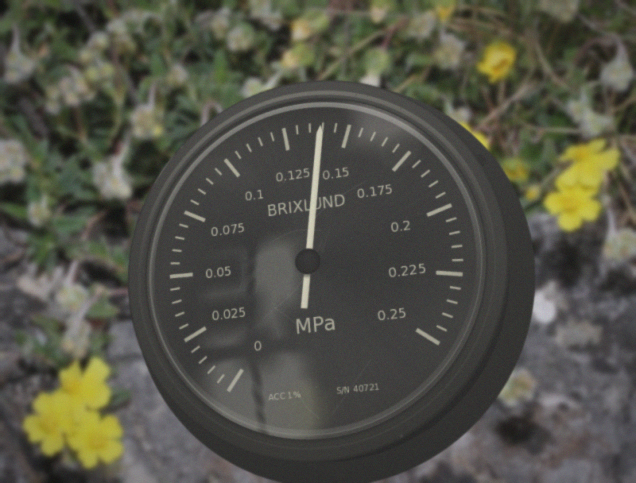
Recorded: 0.14 MPa
